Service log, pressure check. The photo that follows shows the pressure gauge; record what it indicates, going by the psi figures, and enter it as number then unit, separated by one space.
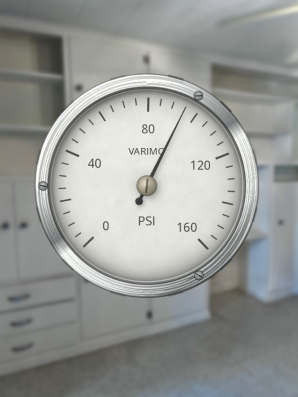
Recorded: 95 psi
